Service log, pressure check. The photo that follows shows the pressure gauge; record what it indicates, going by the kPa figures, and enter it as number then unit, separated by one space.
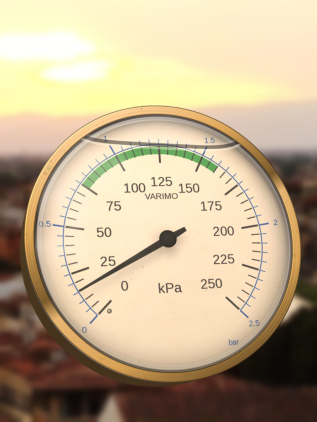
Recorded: 15 kPa
